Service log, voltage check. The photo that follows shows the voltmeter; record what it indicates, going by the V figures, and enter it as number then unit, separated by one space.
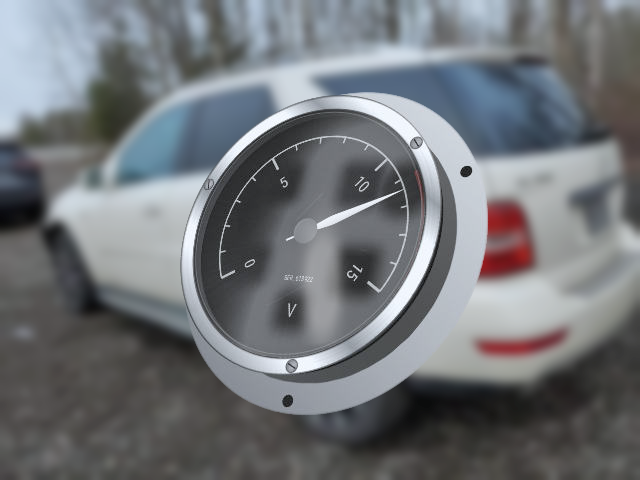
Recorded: 11.5 V
